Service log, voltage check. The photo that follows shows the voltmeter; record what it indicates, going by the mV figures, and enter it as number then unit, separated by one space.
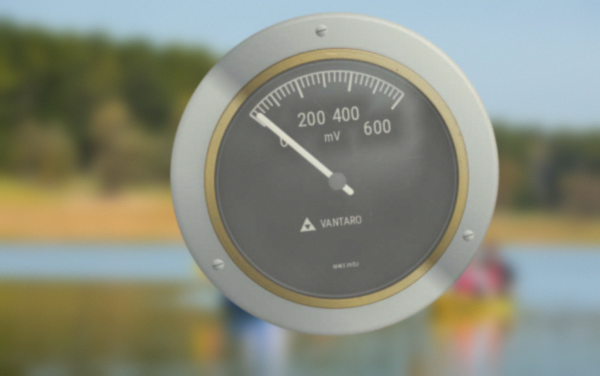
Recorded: 20 mV
